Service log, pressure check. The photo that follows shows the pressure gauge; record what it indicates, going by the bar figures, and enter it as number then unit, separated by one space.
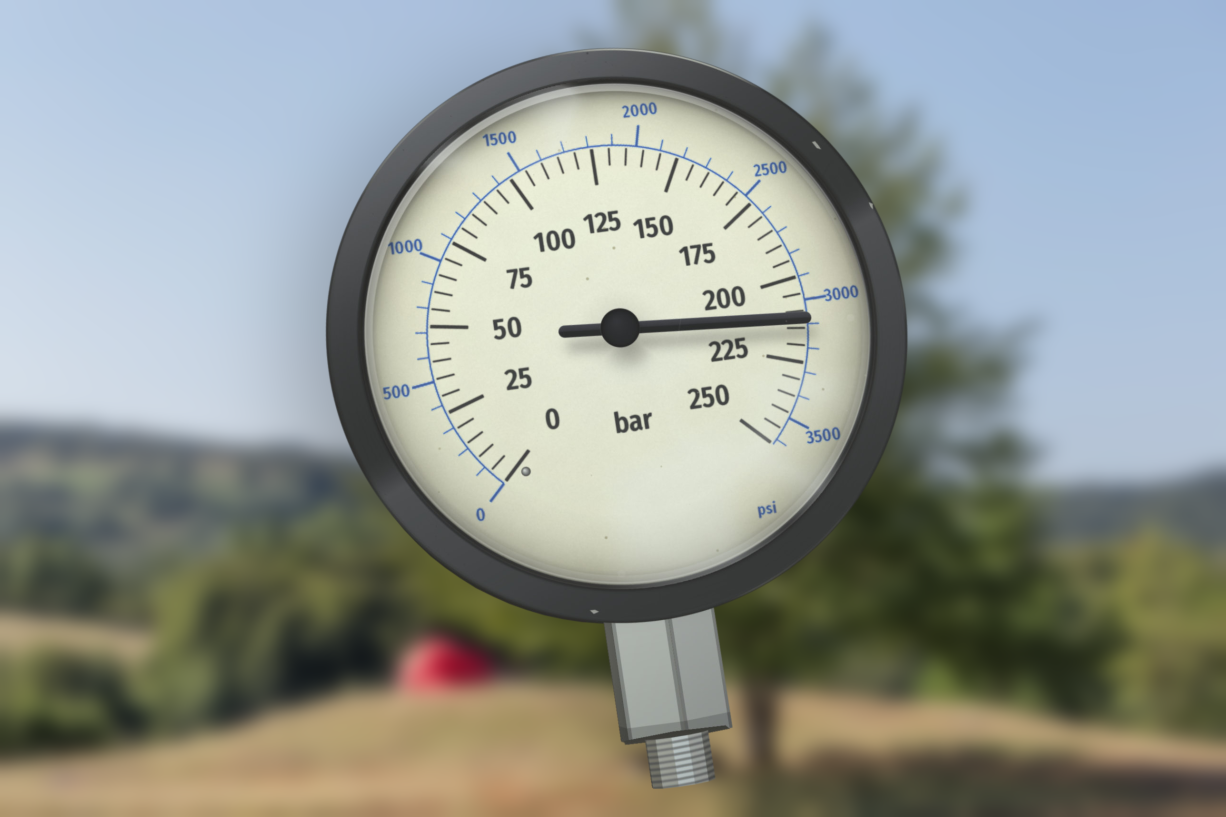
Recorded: 212.5 bar
